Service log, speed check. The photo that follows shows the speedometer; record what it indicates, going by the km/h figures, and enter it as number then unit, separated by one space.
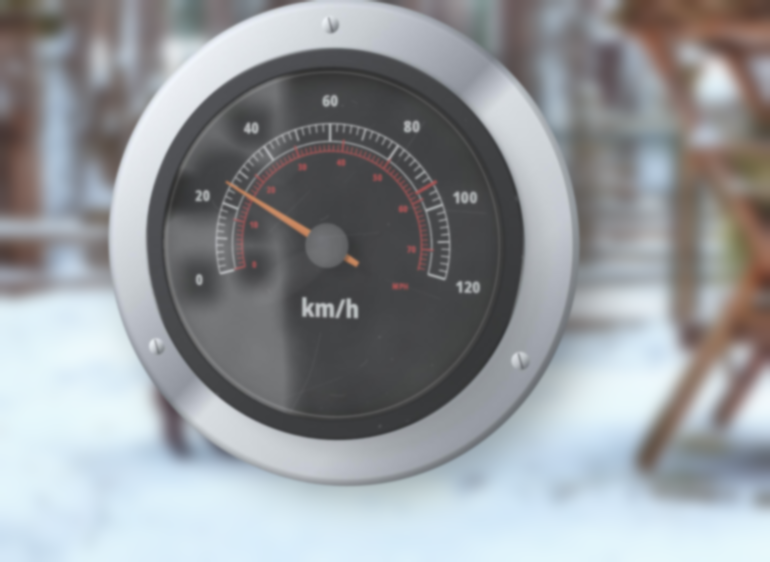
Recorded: 26 km/h
